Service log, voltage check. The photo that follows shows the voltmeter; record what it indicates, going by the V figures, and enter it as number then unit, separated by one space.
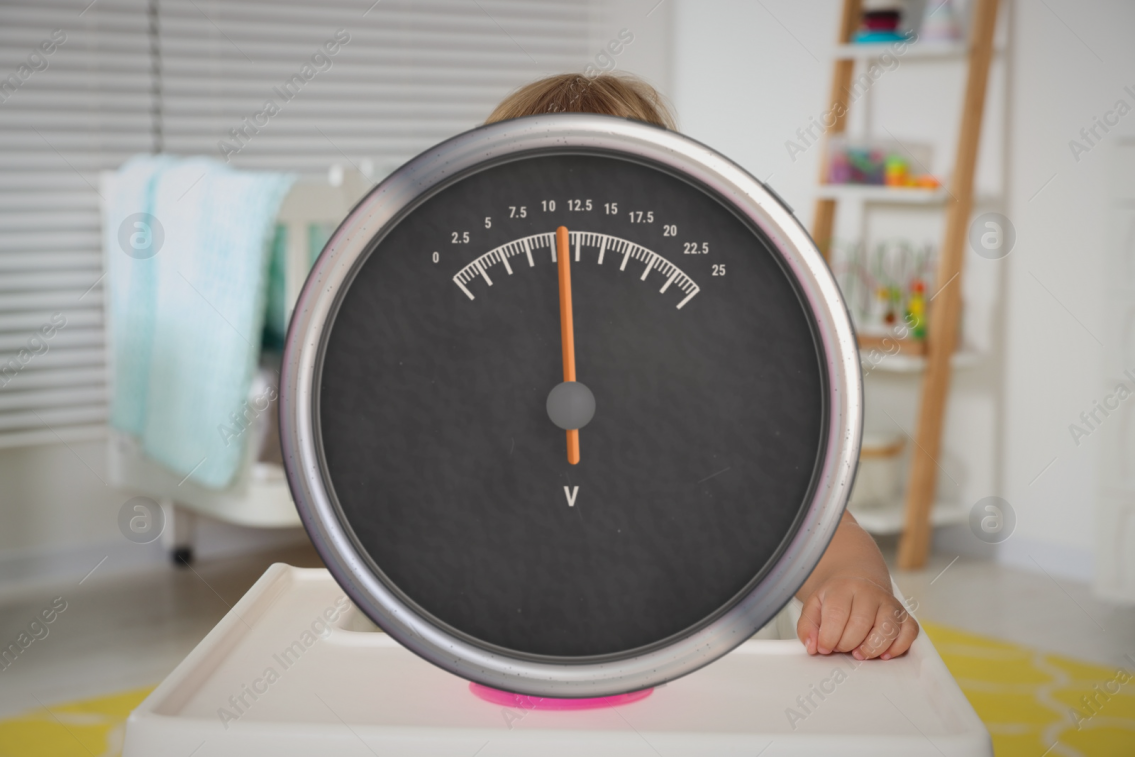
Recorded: 11 V
